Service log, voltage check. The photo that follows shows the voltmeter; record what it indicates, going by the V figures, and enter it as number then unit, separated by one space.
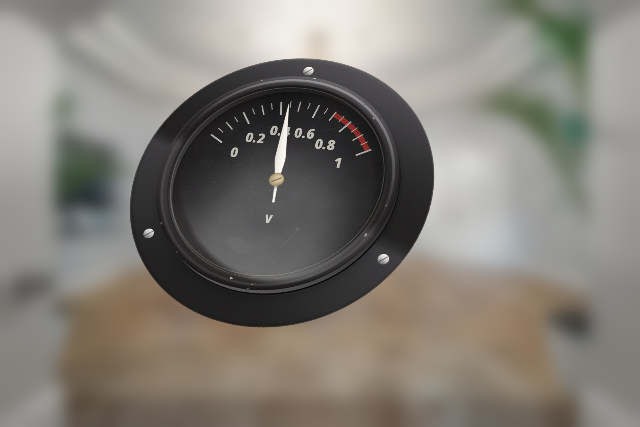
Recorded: 0.45 V
